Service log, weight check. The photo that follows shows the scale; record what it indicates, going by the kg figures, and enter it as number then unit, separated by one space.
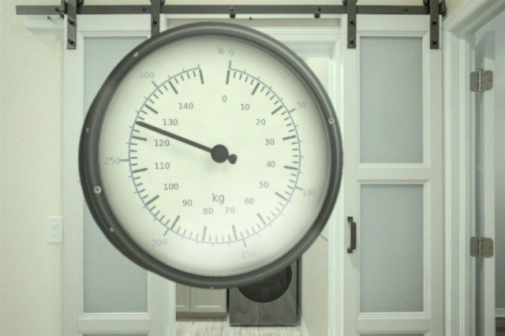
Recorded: 124 kg
